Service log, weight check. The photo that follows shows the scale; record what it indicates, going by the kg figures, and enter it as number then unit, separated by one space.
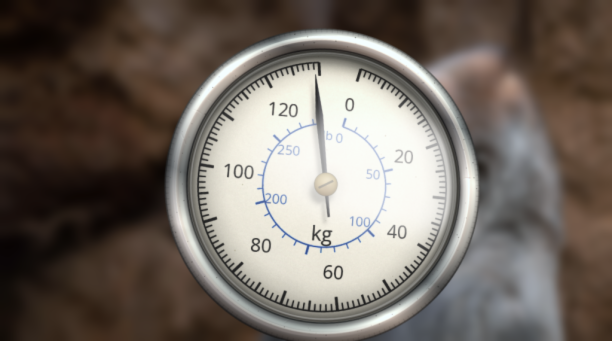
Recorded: 129 kg
